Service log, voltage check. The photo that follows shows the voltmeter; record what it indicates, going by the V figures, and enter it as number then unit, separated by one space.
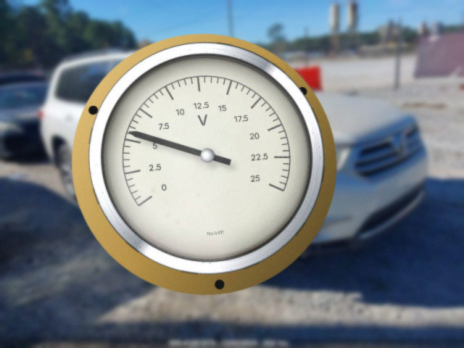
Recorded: 5.5 V
